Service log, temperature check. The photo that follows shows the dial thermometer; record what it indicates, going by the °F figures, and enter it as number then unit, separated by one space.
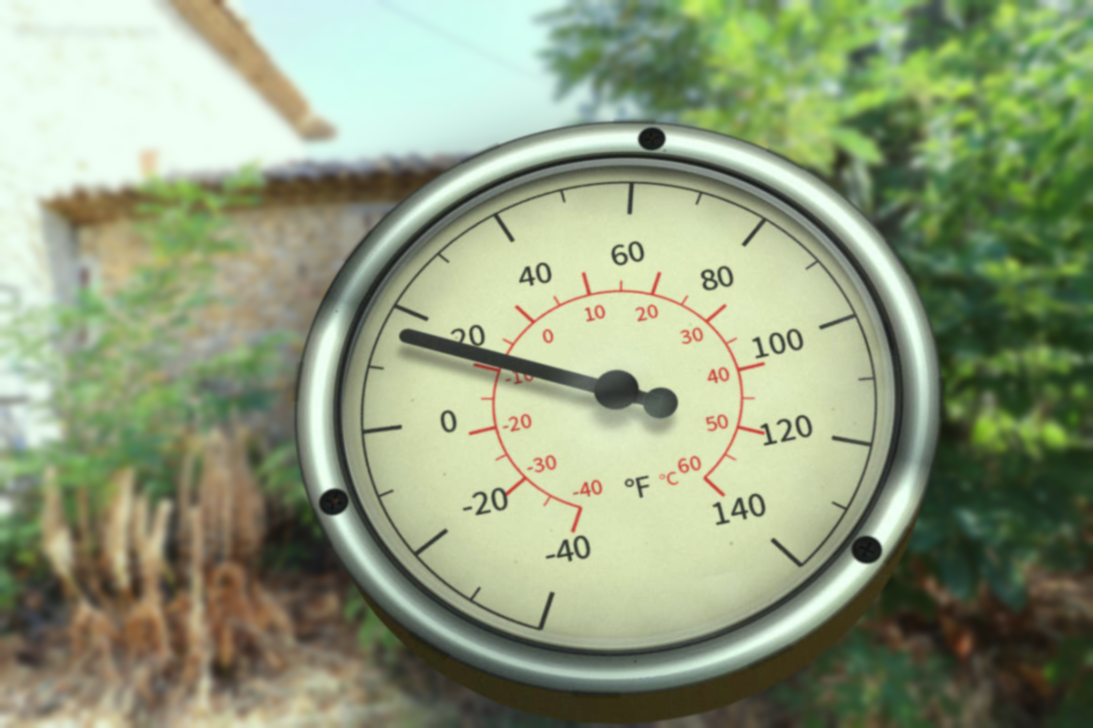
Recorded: 15 °F
